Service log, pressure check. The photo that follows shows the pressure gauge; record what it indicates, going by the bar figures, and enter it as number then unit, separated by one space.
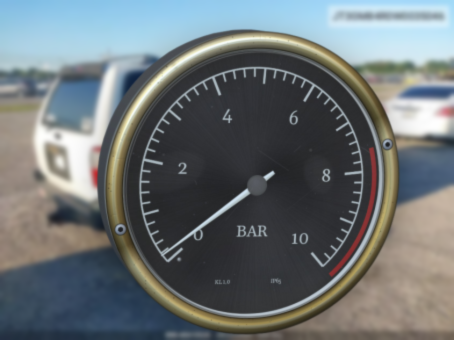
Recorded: 0.2 bar
